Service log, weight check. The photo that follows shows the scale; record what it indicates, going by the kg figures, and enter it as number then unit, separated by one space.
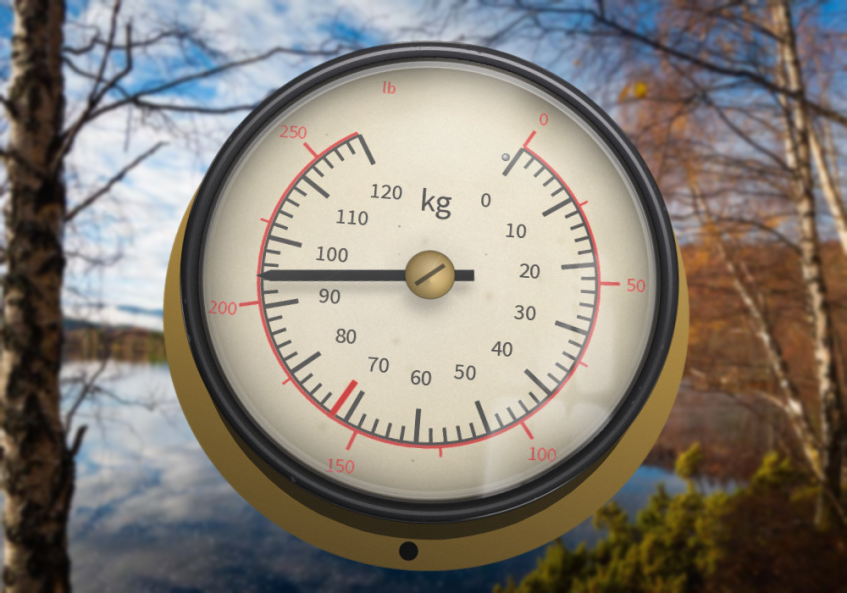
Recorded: 94 kg
